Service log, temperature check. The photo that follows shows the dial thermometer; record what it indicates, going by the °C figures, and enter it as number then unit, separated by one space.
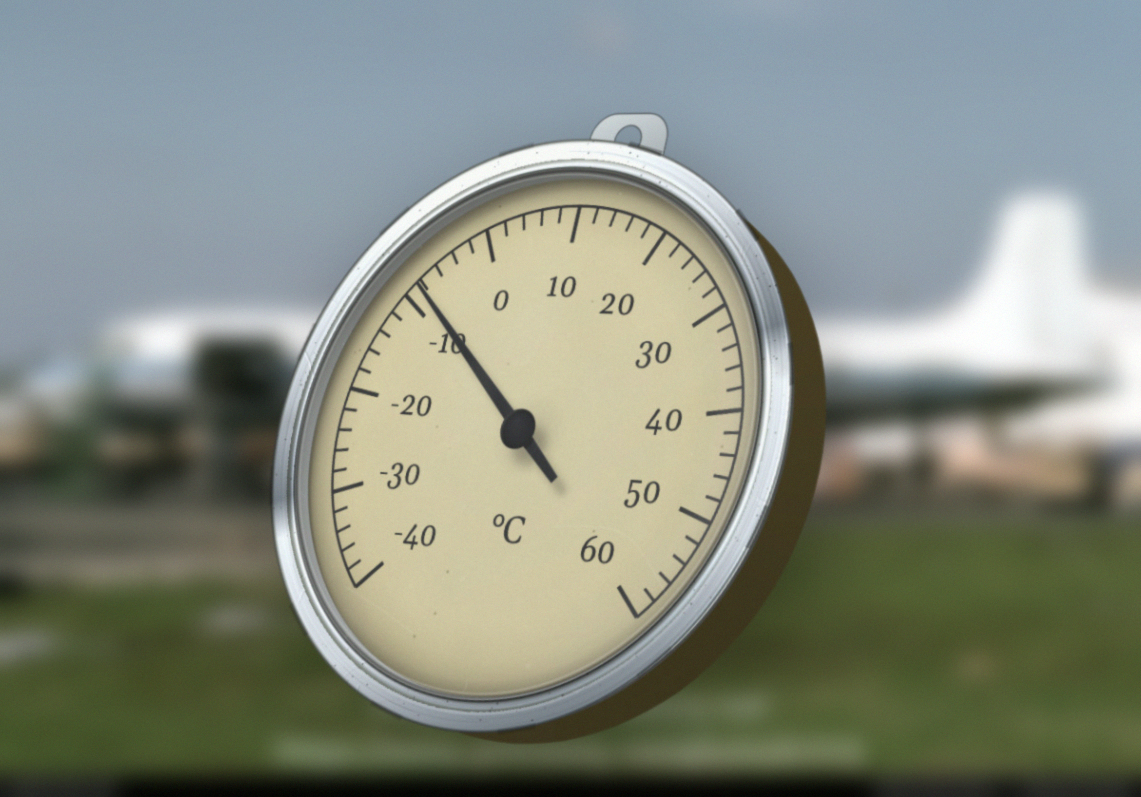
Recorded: -8 °C
